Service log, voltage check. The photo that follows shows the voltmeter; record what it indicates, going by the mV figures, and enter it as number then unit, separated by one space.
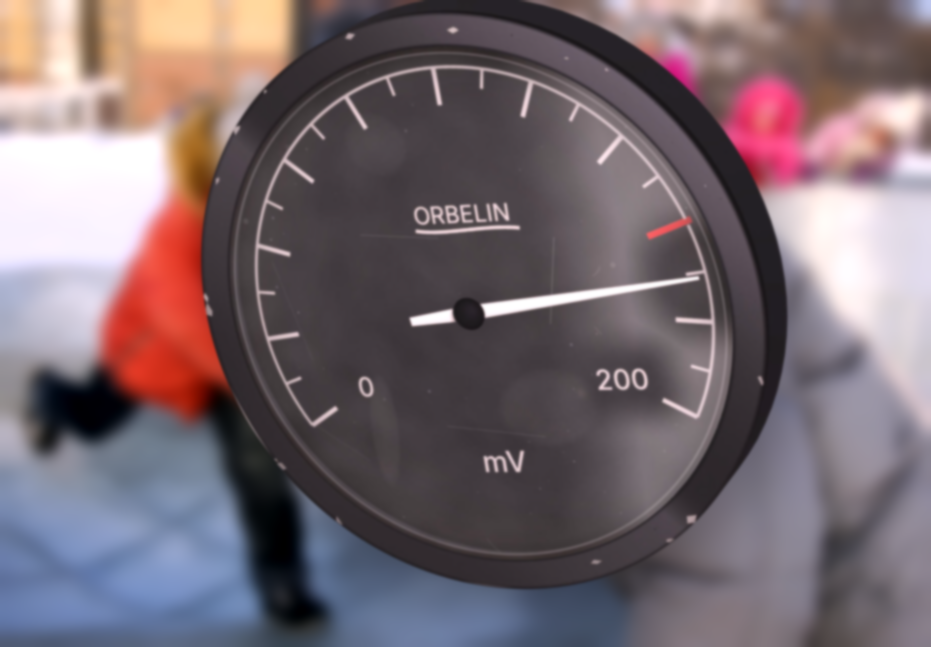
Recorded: 170 mV
